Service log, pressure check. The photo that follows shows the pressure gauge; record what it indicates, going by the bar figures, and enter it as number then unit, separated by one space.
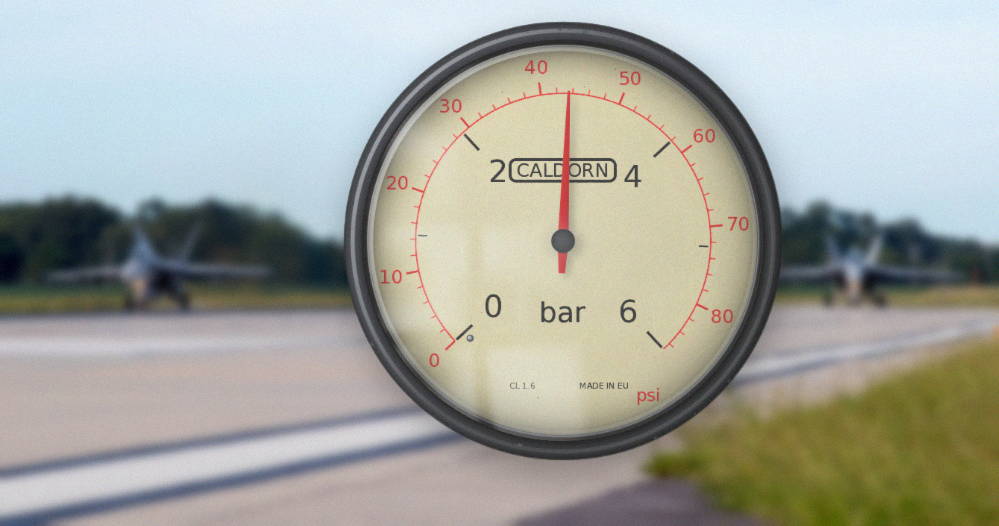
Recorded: 3 bar
